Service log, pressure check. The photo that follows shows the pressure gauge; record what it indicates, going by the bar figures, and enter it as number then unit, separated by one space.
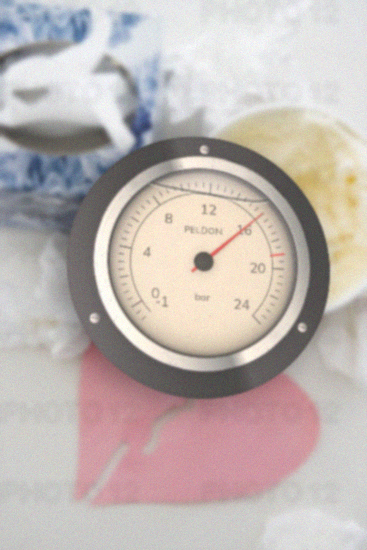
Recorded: 16 bar
